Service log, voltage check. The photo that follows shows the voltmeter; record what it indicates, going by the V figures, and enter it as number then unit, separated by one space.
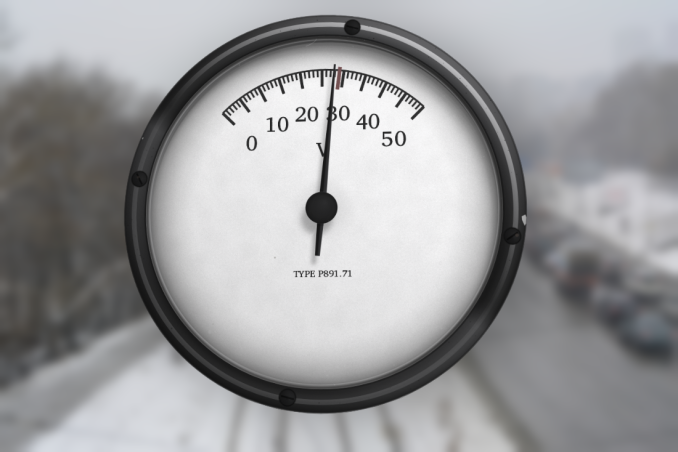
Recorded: 28 V
